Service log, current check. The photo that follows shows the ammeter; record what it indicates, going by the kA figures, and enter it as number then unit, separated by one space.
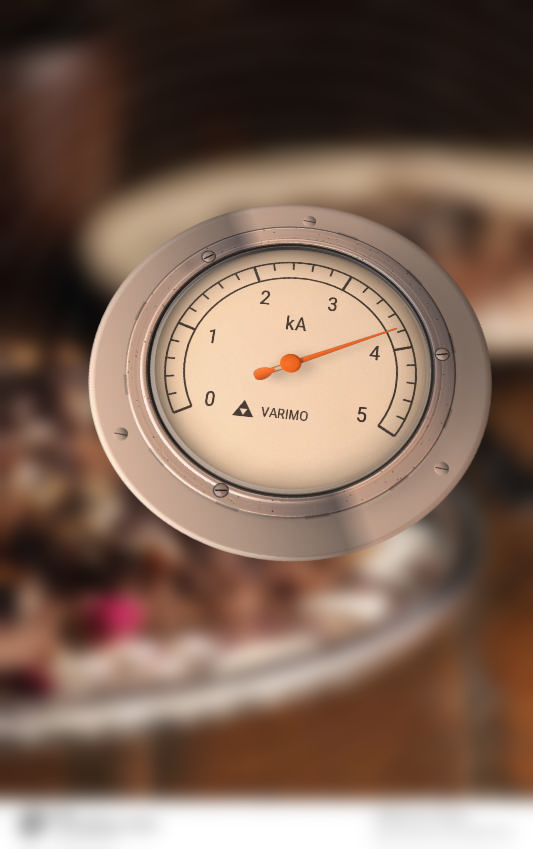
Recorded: 3.8 kA
